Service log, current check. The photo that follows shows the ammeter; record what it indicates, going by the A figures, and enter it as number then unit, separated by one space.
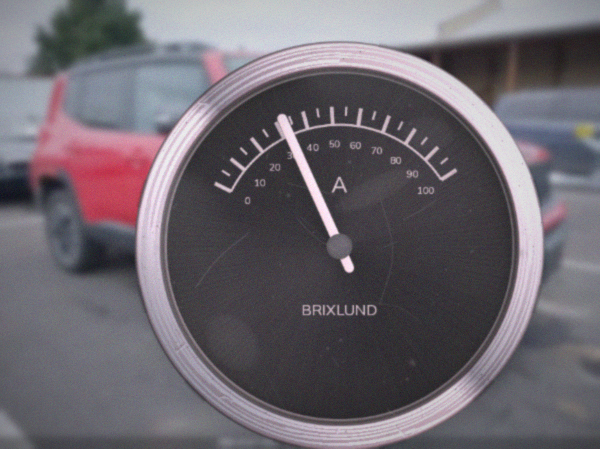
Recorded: 32.5 A
